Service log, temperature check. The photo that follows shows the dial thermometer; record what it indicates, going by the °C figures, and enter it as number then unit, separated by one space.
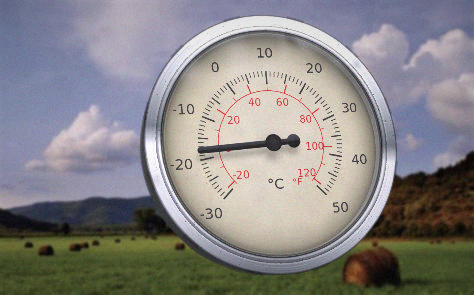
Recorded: -18 °C
